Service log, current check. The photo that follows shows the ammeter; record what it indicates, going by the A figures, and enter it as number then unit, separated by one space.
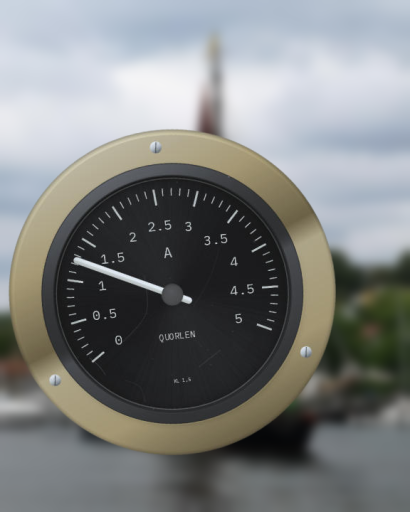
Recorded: 1.25 A
